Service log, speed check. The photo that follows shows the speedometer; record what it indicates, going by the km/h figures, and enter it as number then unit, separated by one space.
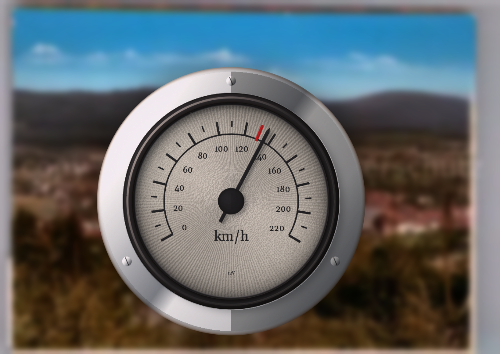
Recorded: 135 km/h
